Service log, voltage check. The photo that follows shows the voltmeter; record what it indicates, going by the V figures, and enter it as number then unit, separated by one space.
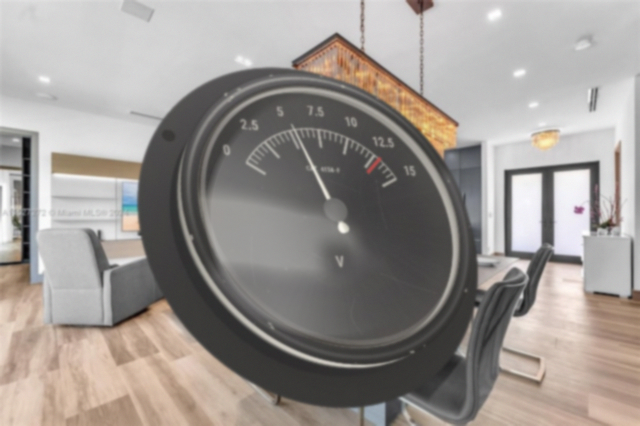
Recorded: 5 V
